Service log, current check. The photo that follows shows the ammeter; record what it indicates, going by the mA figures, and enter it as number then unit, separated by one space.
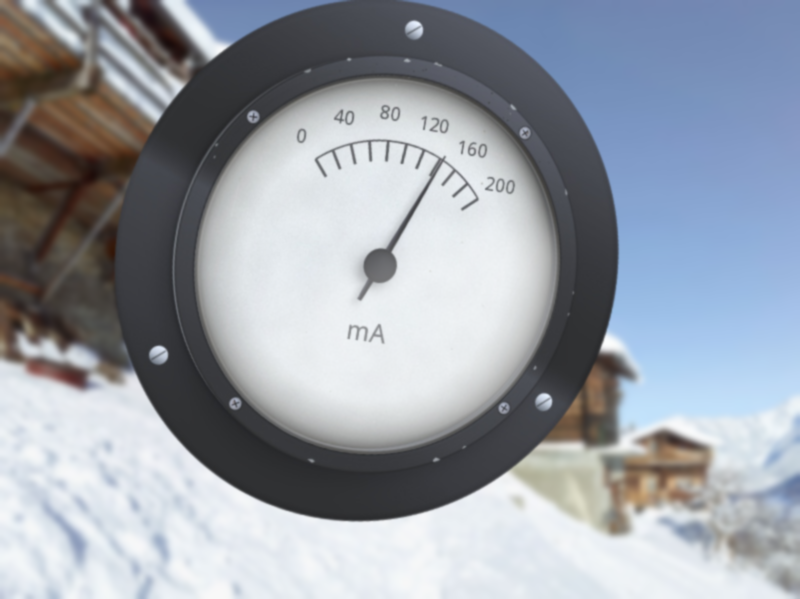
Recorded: 140 mA
